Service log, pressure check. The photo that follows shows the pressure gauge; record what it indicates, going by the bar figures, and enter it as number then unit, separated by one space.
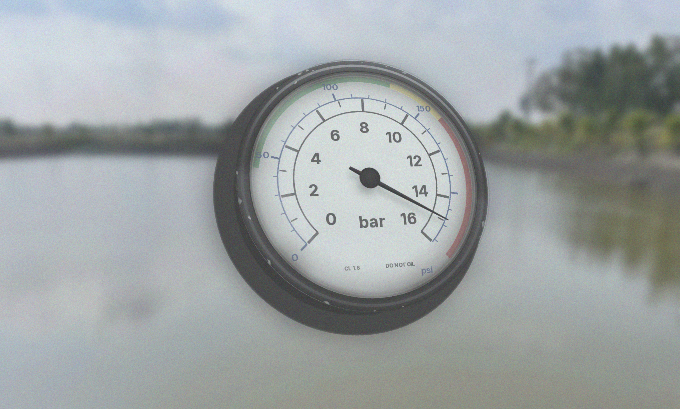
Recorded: 15 bar
